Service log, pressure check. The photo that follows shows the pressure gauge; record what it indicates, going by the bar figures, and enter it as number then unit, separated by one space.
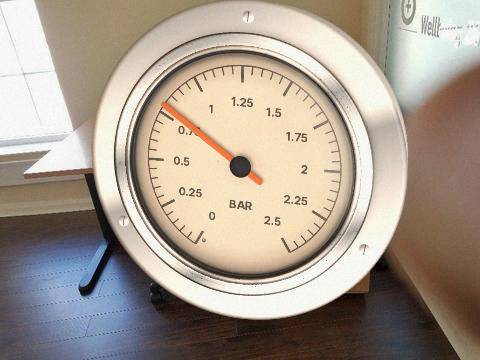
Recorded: 0.8 bar
